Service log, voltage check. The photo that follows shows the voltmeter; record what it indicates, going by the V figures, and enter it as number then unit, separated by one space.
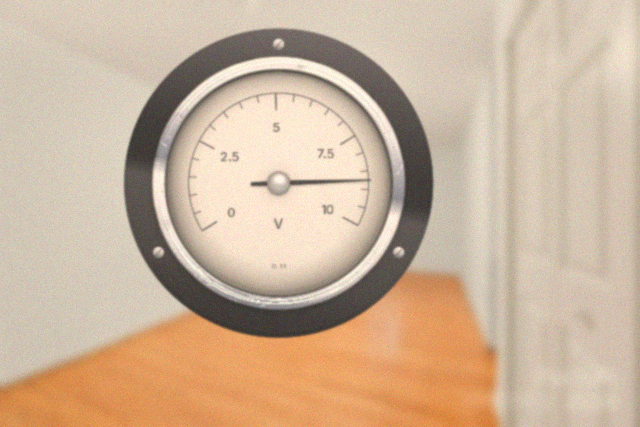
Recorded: 8.75 V
